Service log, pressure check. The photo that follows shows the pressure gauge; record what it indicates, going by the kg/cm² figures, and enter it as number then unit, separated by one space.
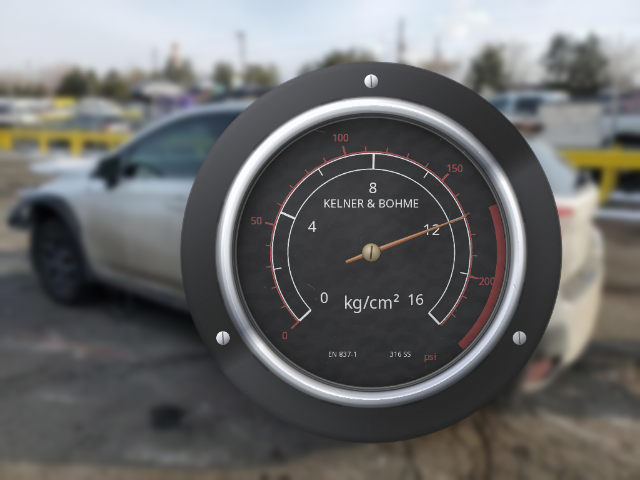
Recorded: 12 kg/cm²
